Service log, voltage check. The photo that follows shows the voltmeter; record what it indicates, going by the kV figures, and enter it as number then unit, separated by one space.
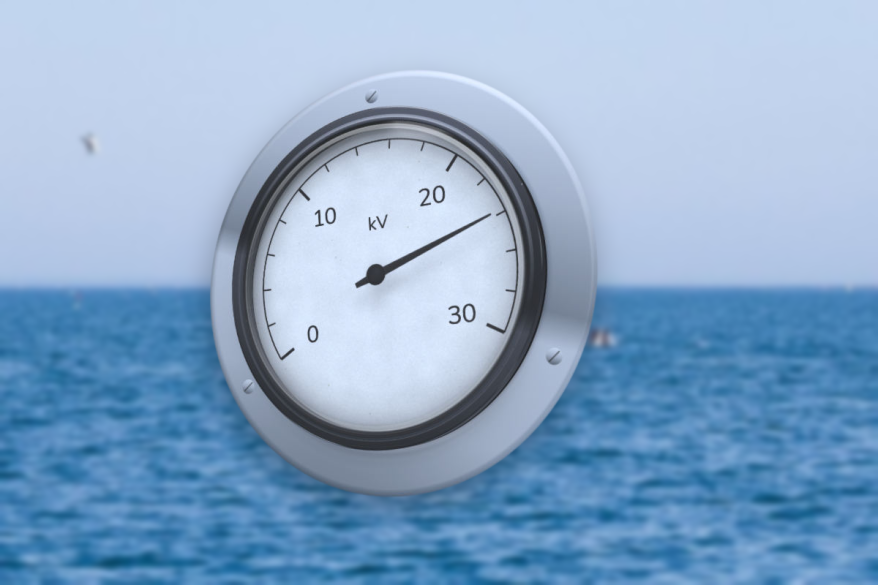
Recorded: 24 kV
